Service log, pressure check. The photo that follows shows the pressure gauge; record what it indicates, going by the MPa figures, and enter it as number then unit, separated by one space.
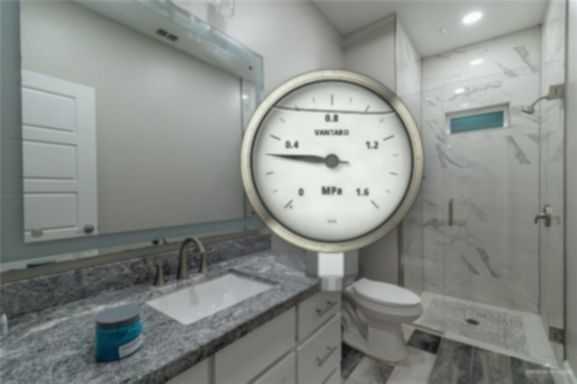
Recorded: 0.3 MPa
